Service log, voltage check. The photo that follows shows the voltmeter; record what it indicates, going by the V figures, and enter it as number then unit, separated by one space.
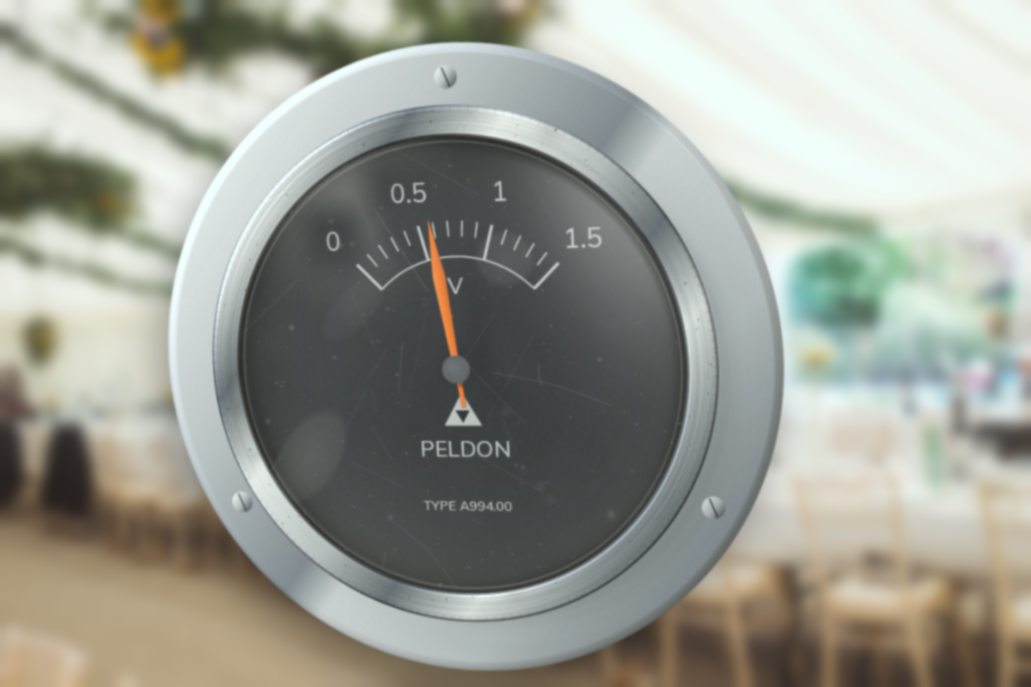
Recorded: 0.6 V
